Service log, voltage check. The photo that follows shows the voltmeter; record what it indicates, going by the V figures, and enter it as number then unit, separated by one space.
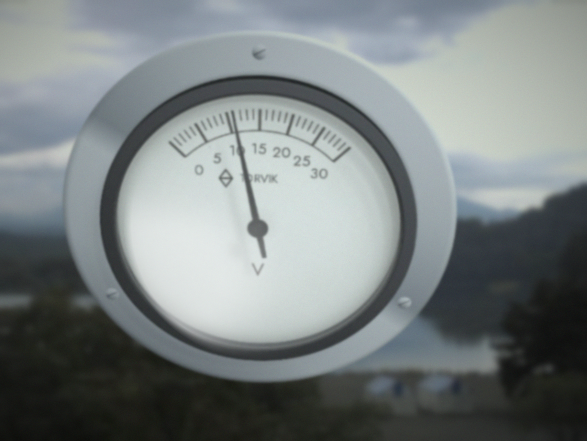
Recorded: 11 V
